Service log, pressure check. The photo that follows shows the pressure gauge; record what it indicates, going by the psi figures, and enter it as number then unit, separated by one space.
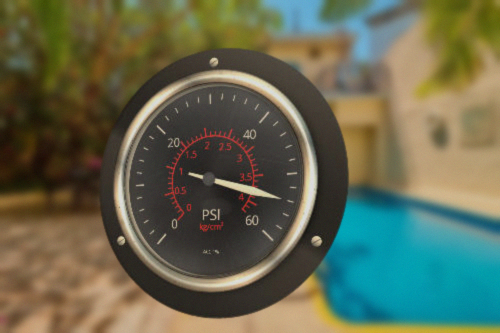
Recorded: 54 psi
